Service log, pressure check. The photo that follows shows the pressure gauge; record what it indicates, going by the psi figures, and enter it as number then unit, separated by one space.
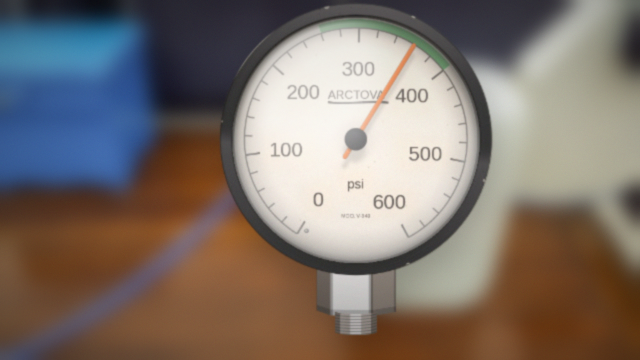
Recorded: 360 psi
